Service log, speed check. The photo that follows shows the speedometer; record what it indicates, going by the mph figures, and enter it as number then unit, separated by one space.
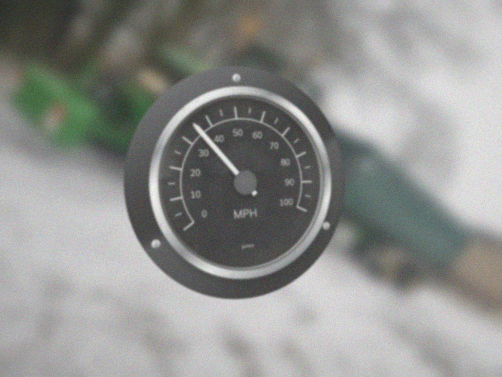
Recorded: 35 mph
